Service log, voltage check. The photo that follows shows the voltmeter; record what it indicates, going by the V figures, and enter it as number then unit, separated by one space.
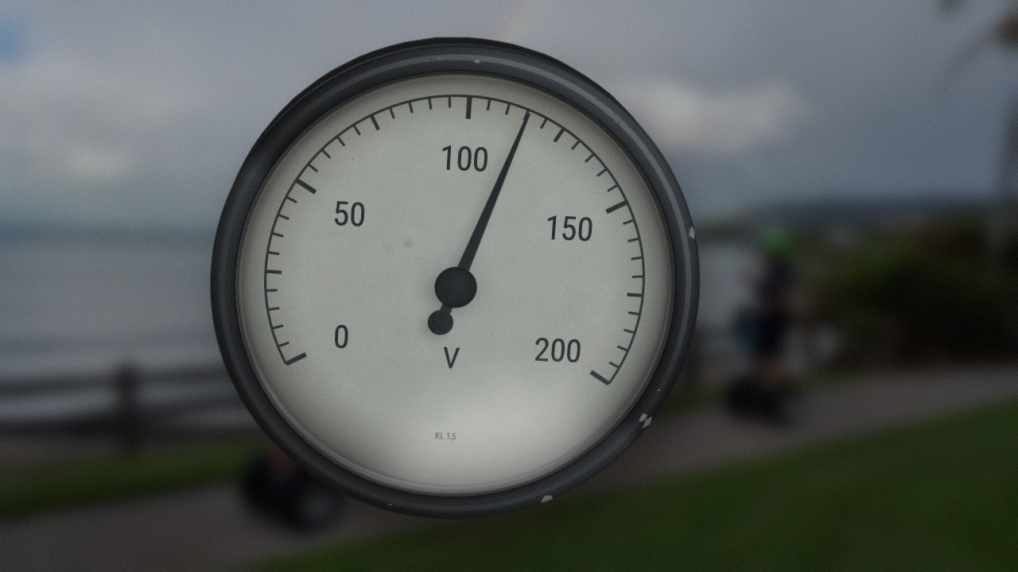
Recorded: 115 V
